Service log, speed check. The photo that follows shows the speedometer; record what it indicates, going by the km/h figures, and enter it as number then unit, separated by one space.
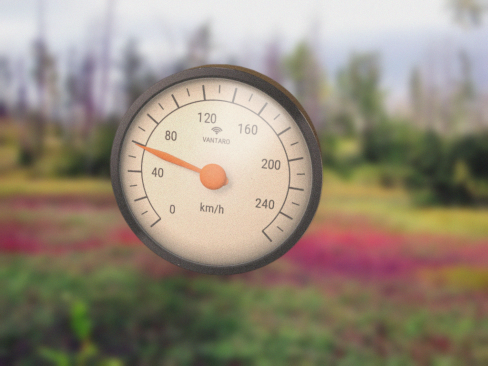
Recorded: 60 km/h
